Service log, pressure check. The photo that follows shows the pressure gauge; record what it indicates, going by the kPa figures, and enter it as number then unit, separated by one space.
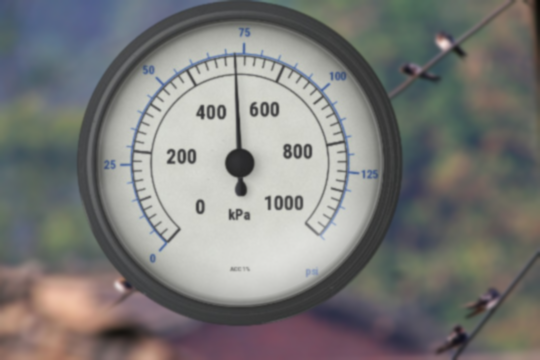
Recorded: 500 kPa
